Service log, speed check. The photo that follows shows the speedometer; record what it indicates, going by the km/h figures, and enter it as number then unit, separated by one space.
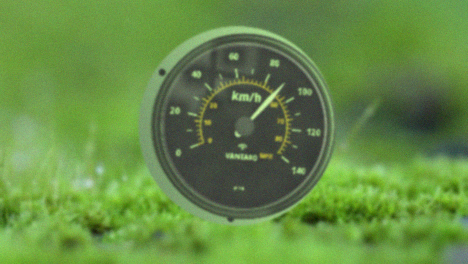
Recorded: 90 km/h
